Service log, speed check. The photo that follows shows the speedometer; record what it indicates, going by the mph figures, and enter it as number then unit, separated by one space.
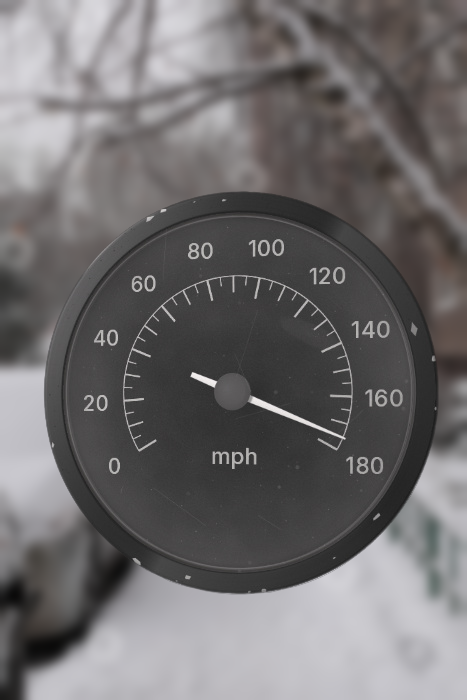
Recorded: 175 mph
